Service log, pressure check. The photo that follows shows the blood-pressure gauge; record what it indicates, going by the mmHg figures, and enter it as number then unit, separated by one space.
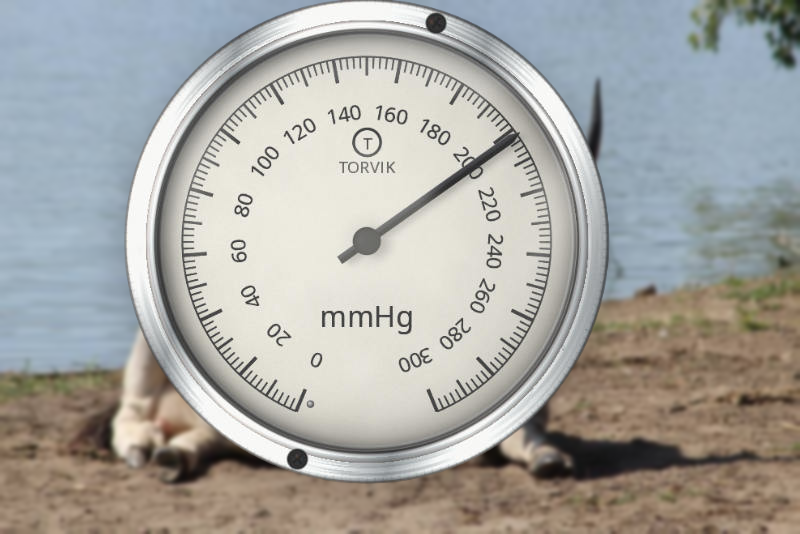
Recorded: 202 mmHg
